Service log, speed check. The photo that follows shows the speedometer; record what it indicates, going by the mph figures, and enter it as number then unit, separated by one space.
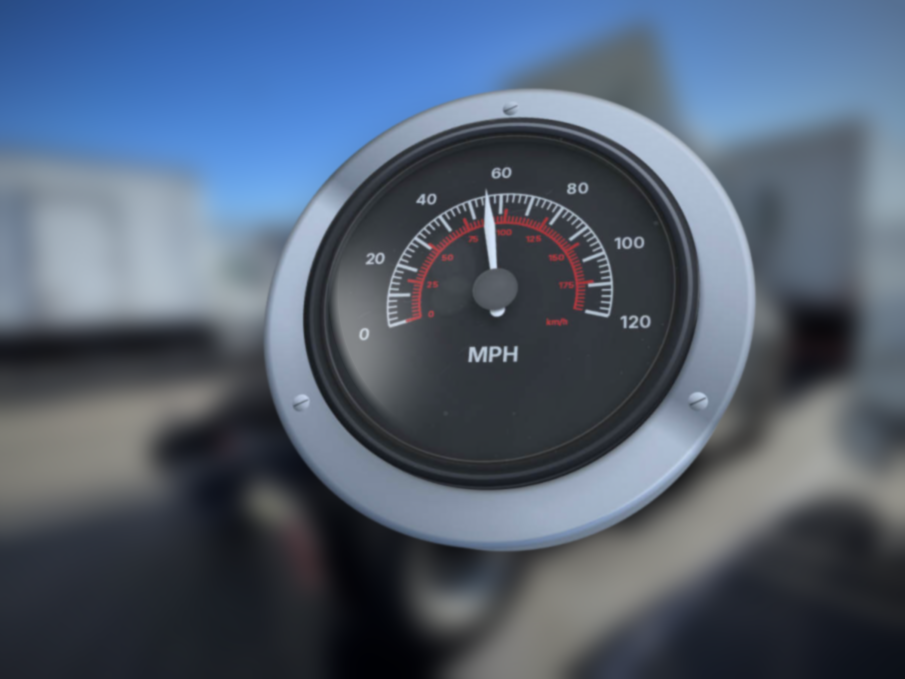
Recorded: 56 mph
